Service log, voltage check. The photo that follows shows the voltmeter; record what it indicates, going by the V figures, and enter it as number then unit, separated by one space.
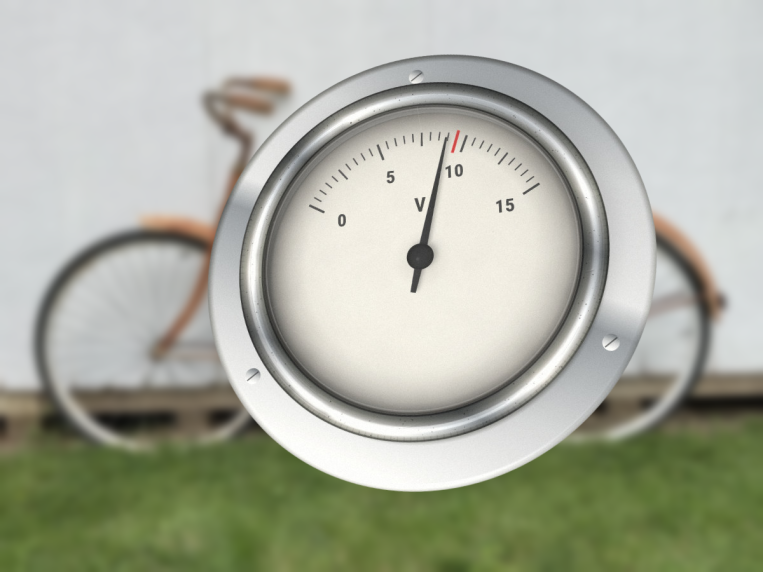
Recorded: 9 V
